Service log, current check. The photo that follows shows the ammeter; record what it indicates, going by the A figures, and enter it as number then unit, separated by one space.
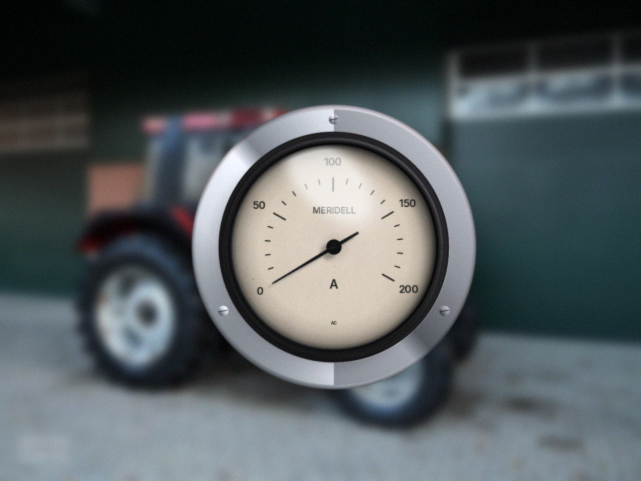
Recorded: 0 A
